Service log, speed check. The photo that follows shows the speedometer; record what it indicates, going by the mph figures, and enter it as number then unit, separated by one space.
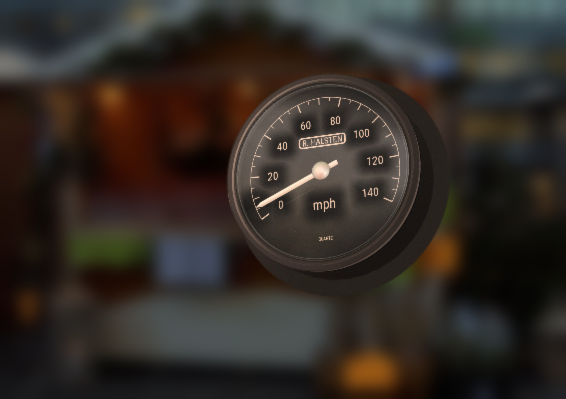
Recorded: 5 mph
